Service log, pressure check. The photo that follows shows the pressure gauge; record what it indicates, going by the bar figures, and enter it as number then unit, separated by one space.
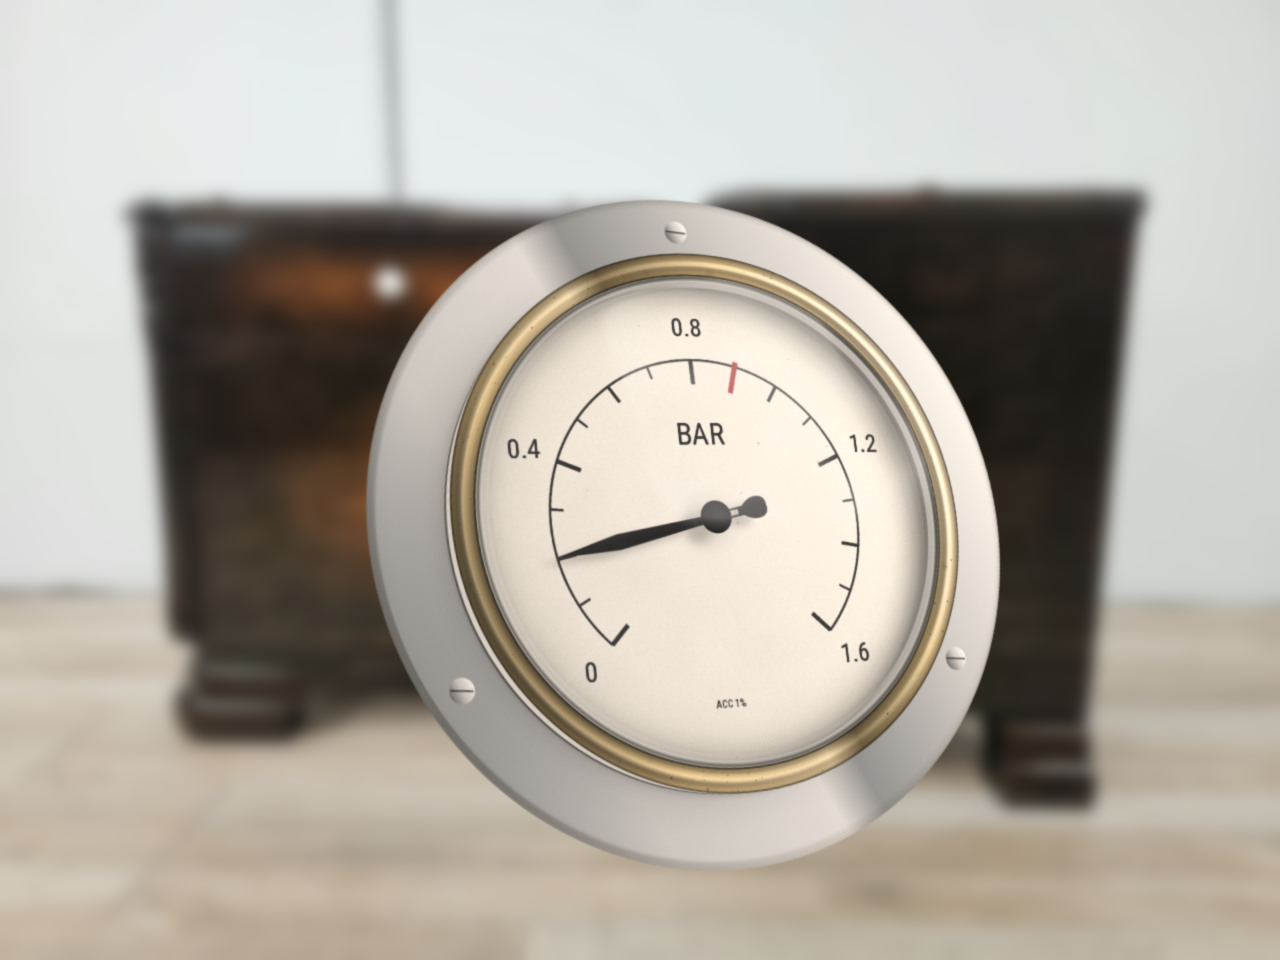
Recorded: 0.2 bar
